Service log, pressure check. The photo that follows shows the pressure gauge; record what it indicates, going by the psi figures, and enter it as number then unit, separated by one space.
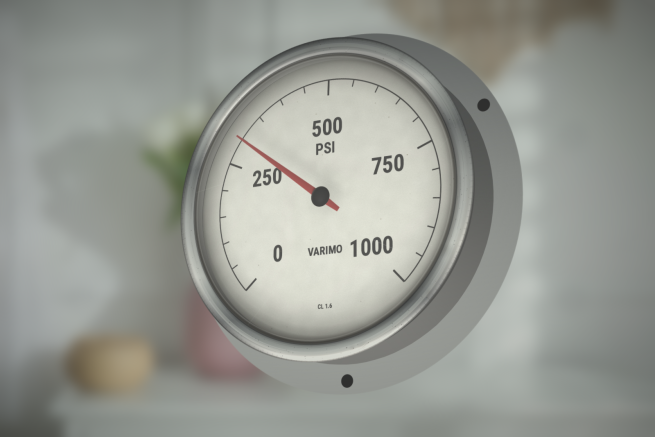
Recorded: 300 psi
